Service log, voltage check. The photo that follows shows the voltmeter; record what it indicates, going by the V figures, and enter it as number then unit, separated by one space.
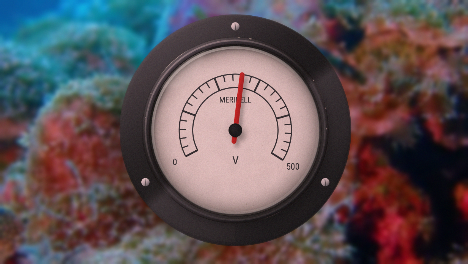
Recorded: 260 V
